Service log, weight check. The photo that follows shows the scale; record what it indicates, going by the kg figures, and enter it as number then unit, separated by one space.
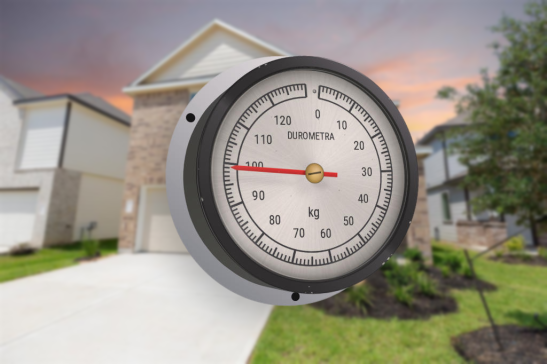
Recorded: 99 kg
